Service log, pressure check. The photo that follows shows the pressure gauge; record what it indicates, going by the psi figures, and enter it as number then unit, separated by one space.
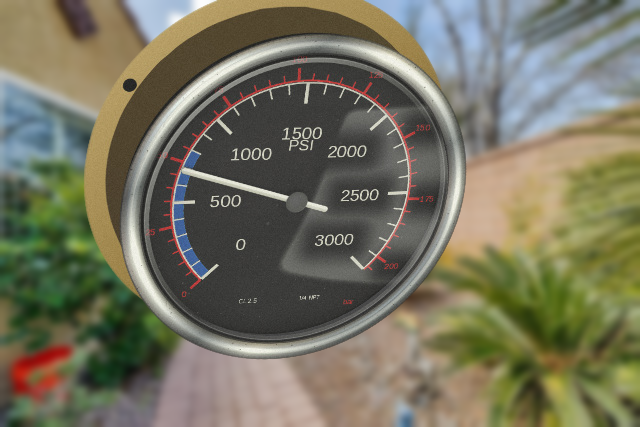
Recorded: 700 psi
